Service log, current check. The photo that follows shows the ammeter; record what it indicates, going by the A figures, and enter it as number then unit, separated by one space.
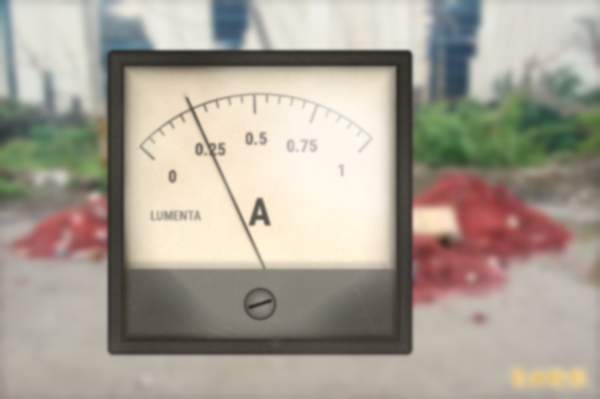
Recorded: 0.25 A
